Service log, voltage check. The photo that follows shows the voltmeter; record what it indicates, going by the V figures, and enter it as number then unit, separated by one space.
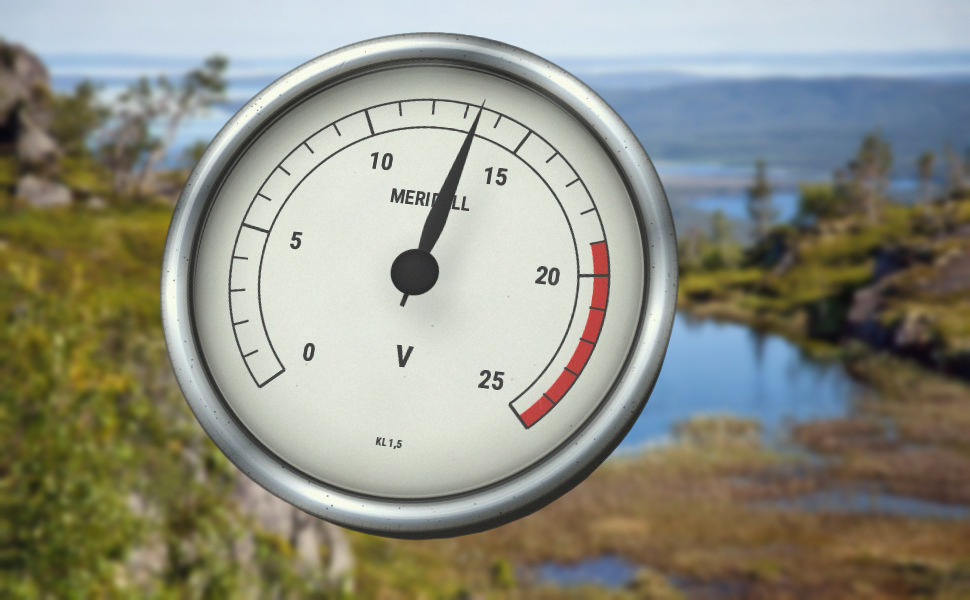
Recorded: 13.5 V
